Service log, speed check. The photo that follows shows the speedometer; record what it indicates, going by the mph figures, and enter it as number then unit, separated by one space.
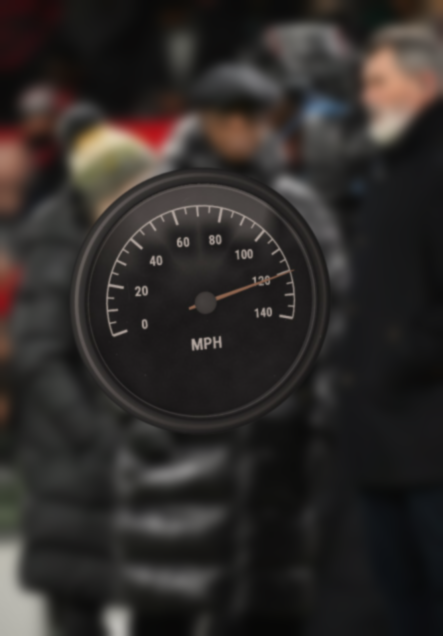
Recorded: 120 mph
